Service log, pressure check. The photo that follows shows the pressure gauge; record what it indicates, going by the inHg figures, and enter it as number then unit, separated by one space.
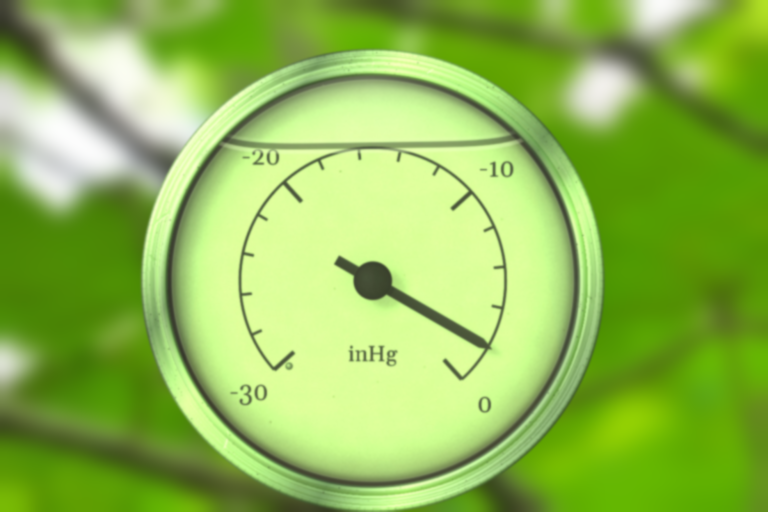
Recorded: -2 inHg
